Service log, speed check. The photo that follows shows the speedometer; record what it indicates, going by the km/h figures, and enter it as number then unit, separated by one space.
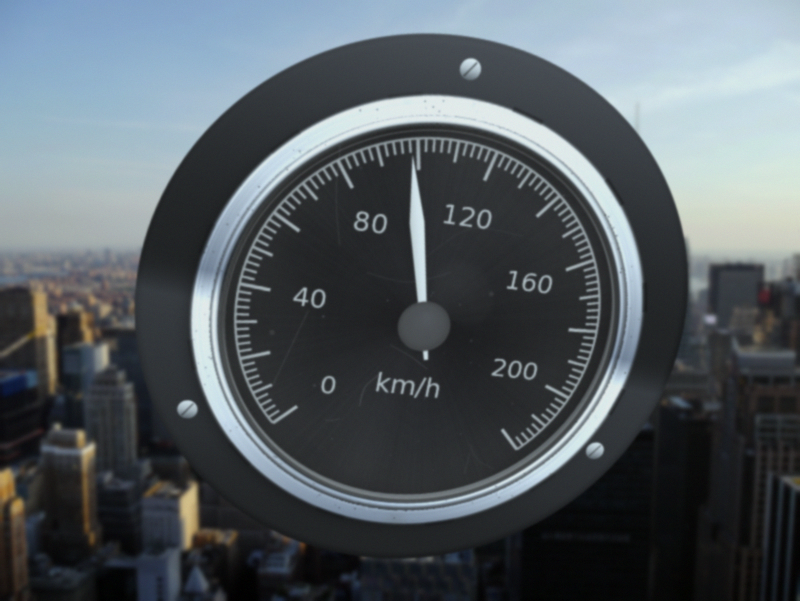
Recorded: 98 km/h
